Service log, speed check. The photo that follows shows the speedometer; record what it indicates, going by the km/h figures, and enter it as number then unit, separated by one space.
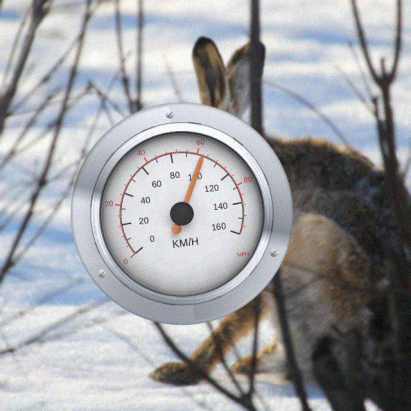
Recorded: 100 km/h
